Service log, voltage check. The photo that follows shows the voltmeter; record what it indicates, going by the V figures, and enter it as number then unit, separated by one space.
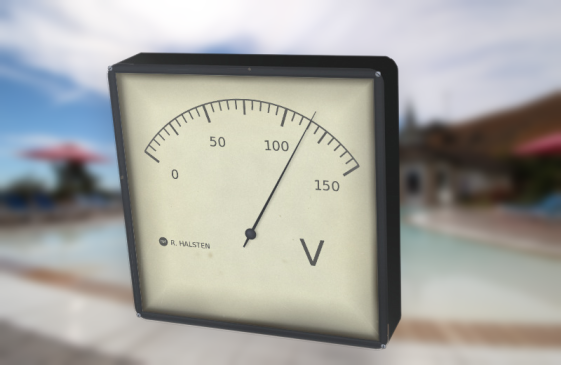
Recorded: 115 V
